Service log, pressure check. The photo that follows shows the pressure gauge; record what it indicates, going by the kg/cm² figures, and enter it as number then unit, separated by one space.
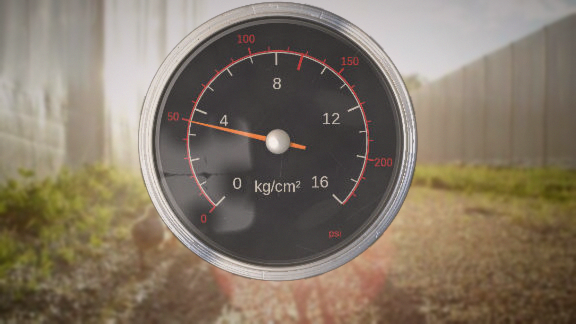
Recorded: 3.5 kg/cm²
